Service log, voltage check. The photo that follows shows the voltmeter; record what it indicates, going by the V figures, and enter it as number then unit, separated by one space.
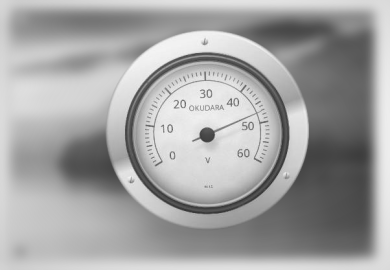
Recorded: 47 V
